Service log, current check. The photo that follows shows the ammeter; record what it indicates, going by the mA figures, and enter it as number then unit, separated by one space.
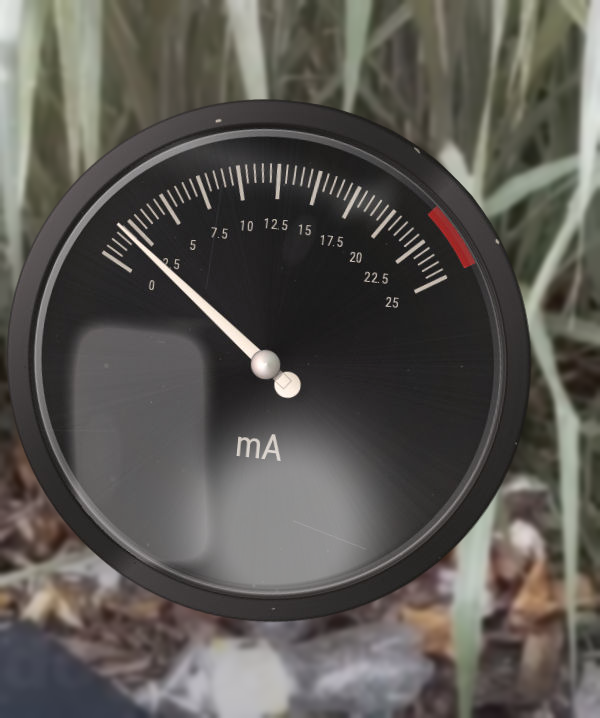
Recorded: 2 mA
